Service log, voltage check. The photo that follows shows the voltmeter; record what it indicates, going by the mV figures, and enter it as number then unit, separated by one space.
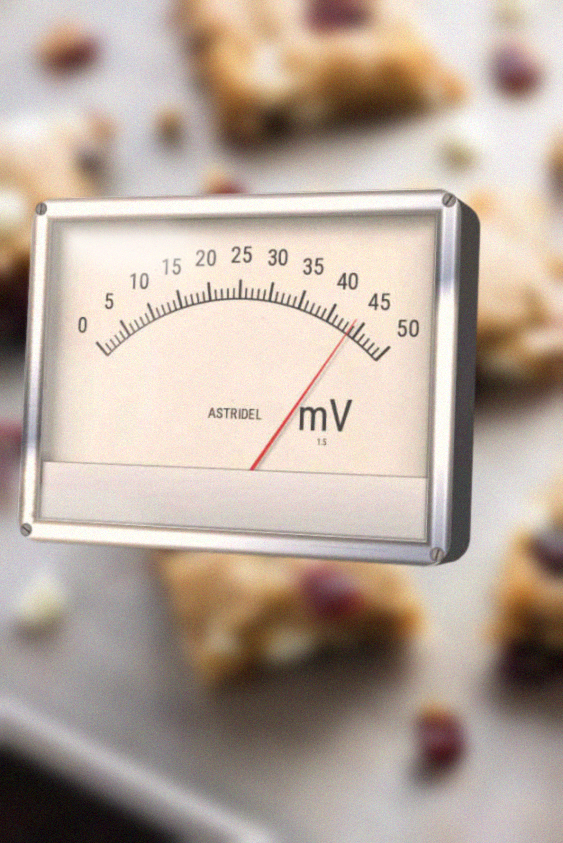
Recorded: 44 mV
